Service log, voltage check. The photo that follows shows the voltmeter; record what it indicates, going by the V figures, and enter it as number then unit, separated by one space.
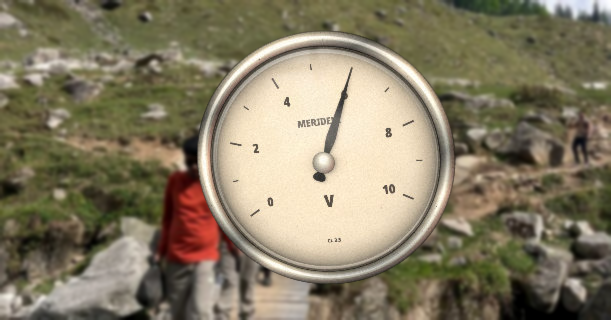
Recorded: 6 V
